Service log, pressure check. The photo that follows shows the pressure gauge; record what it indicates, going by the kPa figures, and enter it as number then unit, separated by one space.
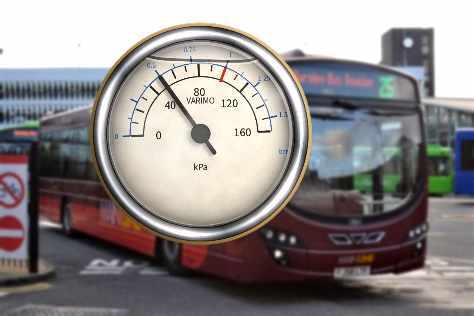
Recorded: 50 kPa
